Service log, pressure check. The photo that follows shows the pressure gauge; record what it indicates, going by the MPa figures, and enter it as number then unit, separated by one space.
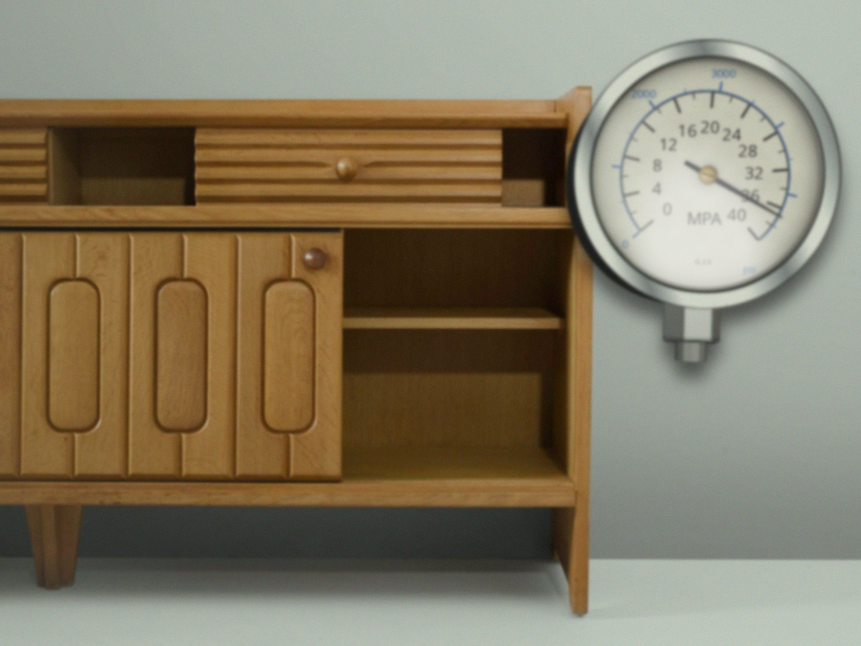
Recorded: 37 MPa
